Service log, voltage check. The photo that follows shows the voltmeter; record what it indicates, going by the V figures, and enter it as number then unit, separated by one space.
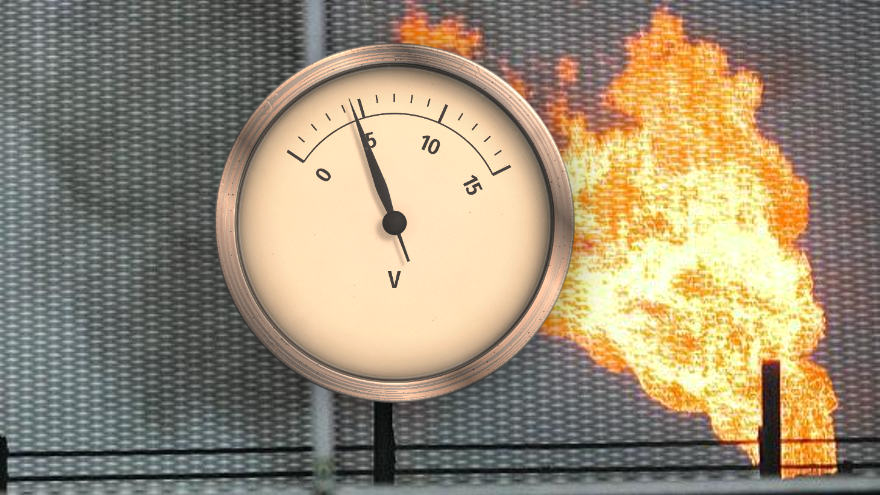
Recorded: 4.5 V
